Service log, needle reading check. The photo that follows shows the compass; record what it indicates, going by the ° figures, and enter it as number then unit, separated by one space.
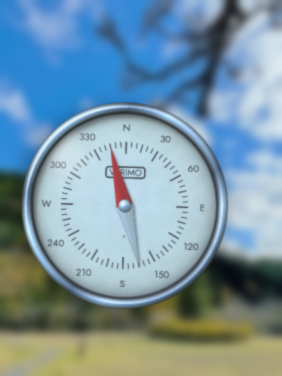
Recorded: 345 °
